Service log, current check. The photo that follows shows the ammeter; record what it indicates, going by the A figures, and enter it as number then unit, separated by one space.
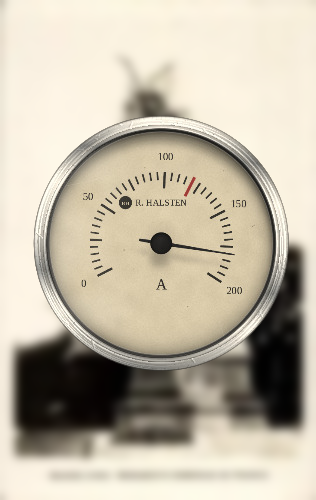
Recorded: 180 A
